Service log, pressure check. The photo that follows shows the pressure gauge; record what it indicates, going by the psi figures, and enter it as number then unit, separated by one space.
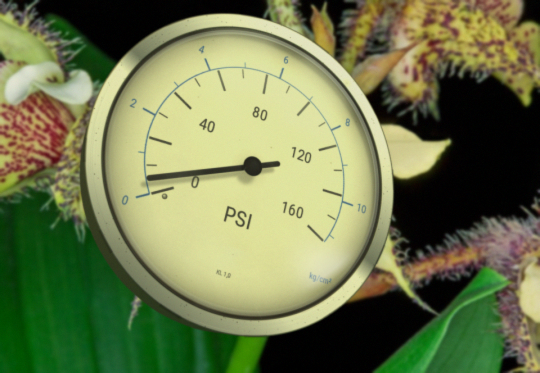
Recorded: 5 psi
